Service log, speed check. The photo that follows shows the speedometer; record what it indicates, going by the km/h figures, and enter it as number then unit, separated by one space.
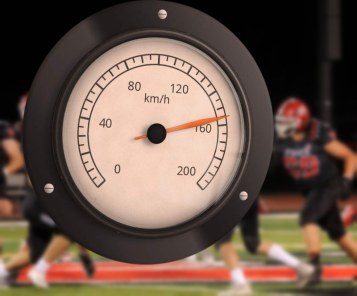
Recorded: 155 km/h
